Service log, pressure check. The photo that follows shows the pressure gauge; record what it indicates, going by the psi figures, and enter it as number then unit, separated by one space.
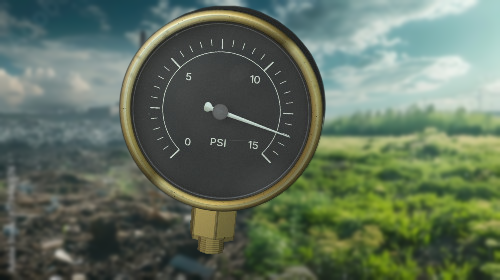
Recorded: 13.5 psi
